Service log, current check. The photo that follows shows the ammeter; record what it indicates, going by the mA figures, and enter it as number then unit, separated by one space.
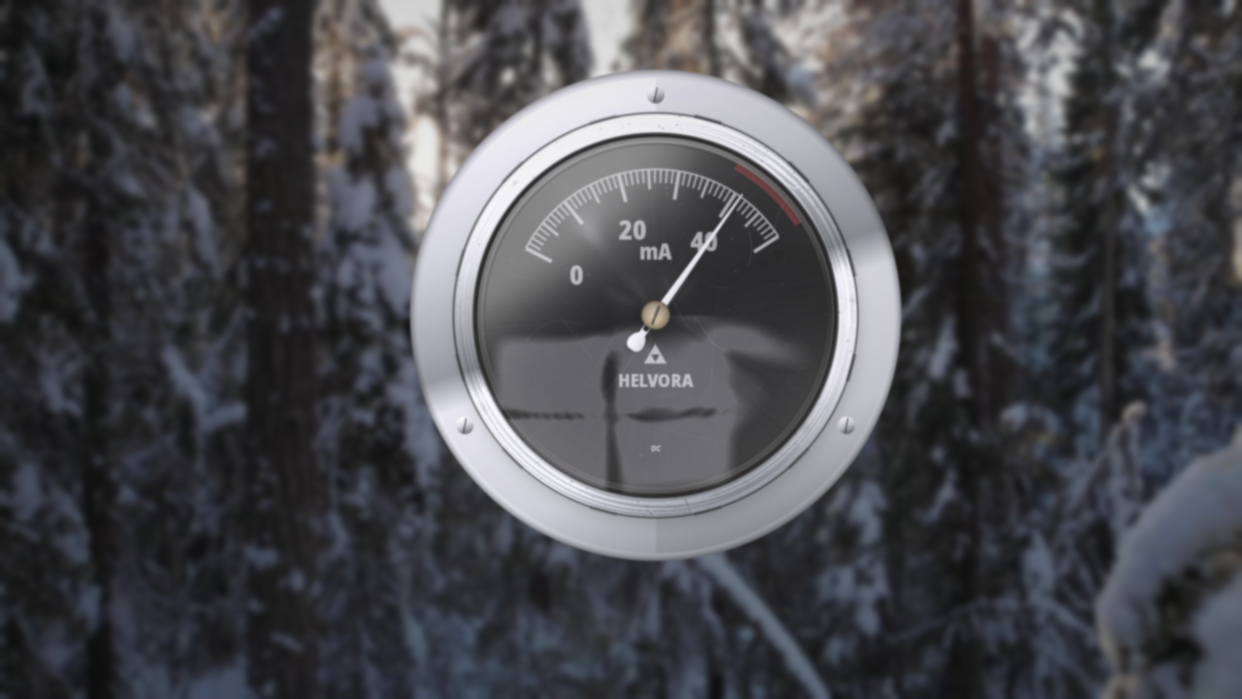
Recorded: 41 mA
